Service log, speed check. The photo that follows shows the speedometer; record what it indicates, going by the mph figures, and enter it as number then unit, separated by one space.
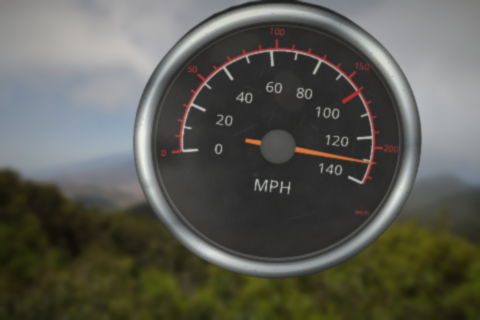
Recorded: 130 mph
